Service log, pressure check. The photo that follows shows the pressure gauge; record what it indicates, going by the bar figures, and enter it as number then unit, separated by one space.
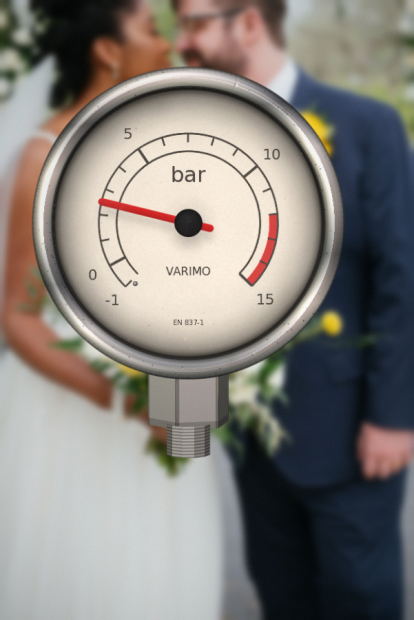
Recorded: 2.5 bar
